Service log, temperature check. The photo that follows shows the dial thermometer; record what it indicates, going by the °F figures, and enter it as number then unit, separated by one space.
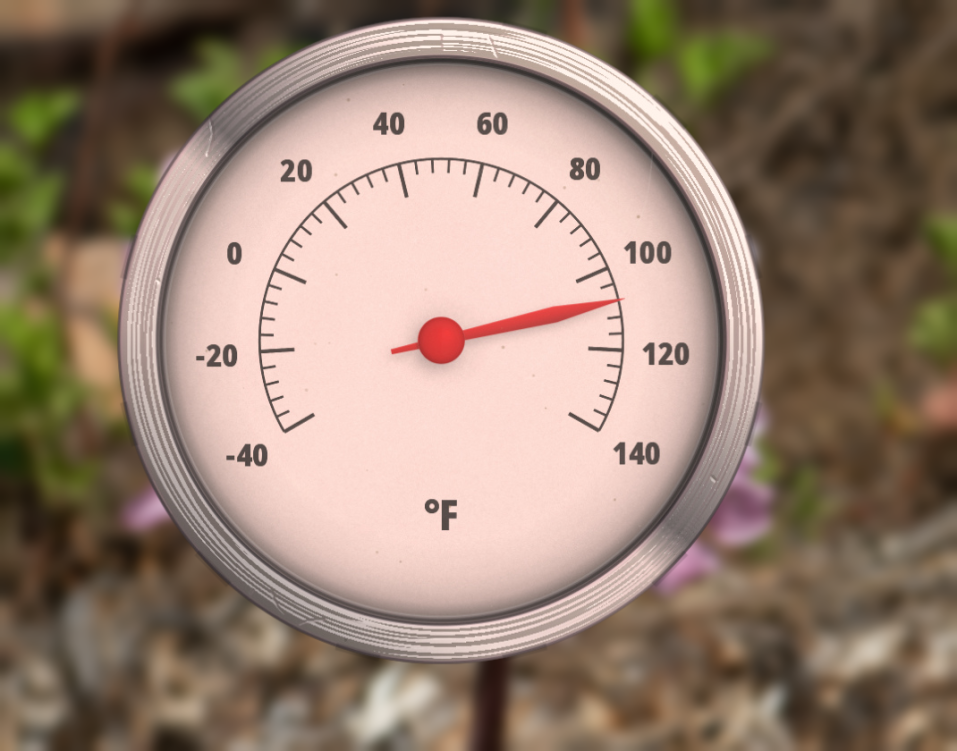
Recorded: 108 °F
